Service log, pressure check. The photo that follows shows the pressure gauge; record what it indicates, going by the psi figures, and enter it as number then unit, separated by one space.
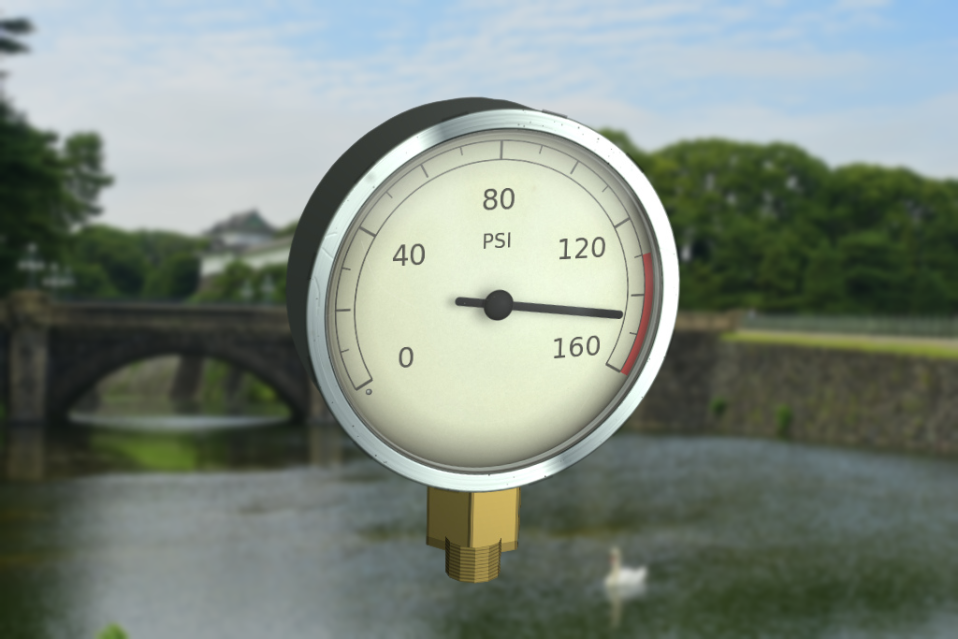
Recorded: 145 psi
